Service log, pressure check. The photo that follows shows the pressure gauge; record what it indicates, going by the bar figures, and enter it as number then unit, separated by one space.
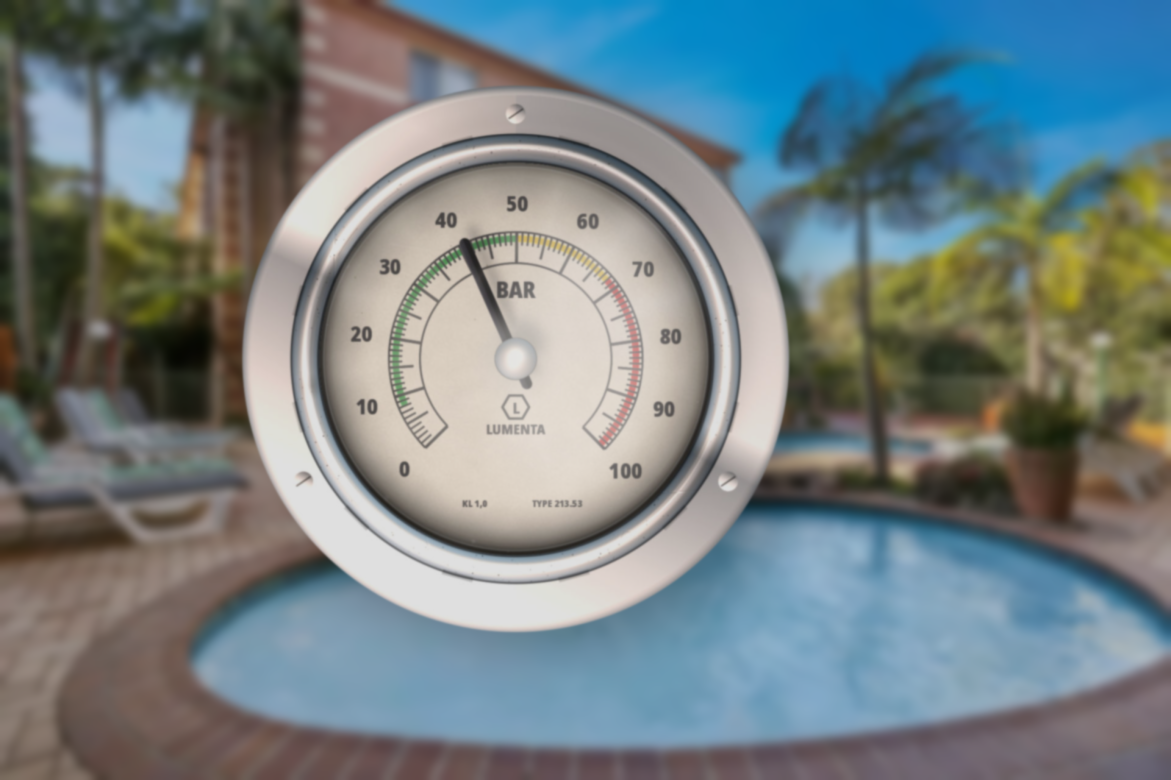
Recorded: 41 bar
